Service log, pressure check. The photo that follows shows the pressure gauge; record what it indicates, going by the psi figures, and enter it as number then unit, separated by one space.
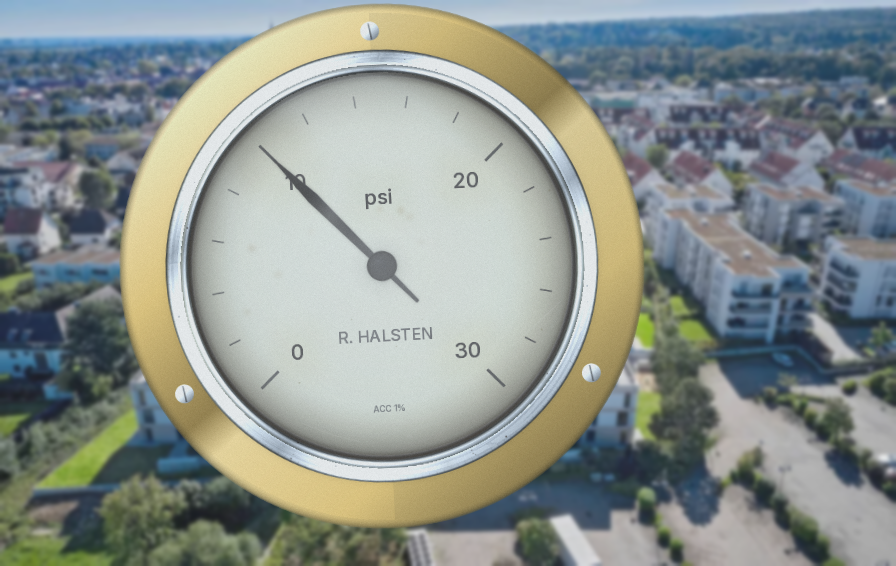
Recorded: 10 psi
